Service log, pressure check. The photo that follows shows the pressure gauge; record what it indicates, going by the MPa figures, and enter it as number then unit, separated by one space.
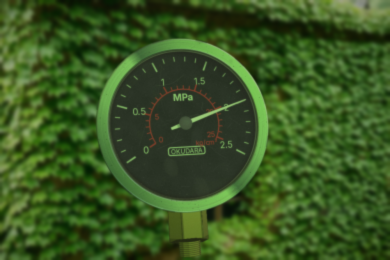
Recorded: 2 MPa
